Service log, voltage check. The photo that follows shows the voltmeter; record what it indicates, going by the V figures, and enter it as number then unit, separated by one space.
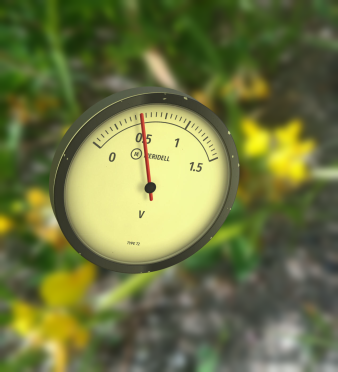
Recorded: 0.5 V
